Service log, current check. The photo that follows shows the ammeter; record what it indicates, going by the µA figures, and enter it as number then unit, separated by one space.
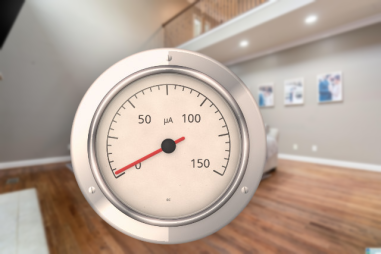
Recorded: 2.5 µA
